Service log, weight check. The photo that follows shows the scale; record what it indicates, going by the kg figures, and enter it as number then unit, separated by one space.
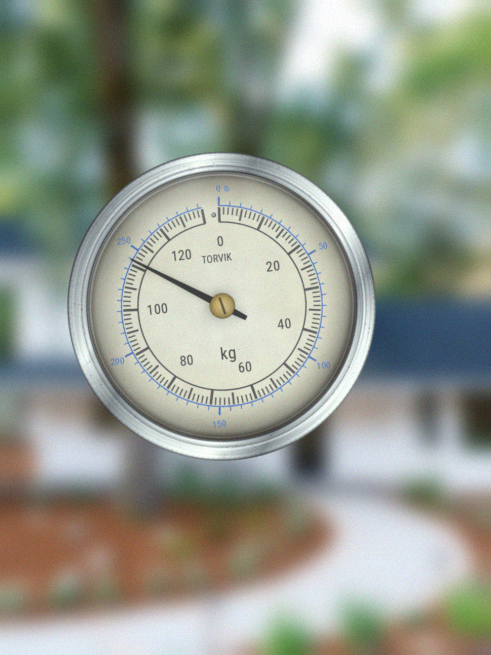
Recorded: 111 kg
